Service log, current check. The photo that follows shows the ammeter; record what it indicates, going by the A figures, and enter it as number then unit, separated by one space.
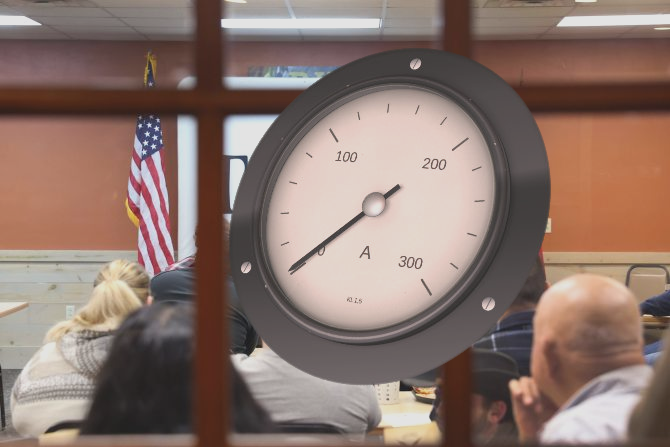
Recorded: 0 A
